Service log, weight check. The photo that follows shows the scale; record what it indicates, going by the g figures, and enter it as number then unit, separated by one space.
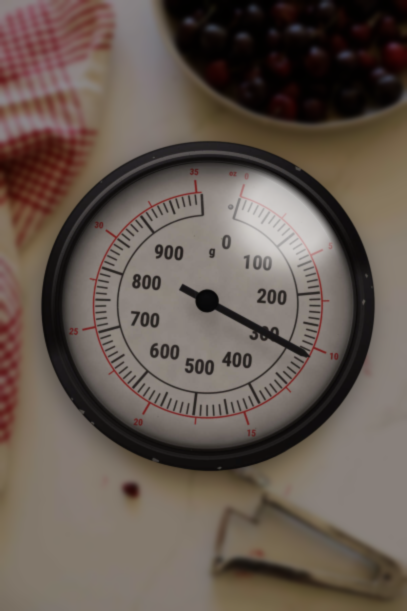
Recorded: 300 g
